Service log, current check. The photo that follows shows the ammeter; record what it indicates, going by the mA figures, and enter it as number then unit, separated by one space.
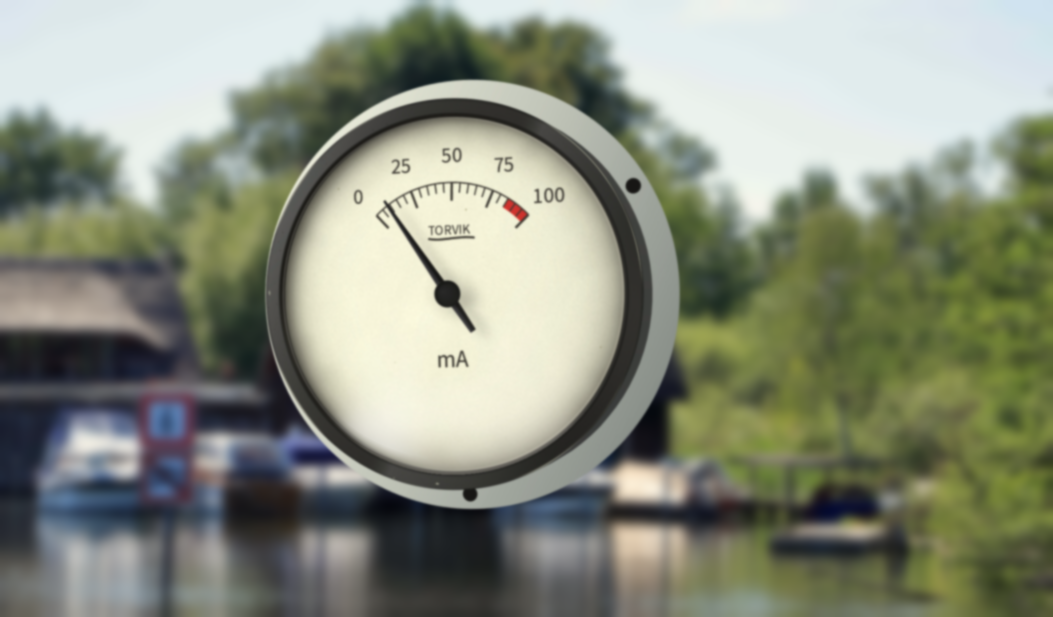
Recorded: 10 mA
